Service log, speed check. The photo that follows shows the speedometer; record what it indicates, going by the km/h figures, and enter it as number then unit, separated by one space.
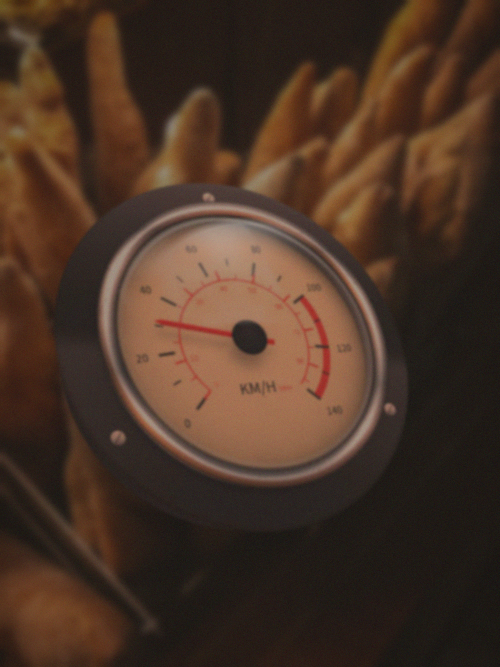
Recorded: 30 km/h
